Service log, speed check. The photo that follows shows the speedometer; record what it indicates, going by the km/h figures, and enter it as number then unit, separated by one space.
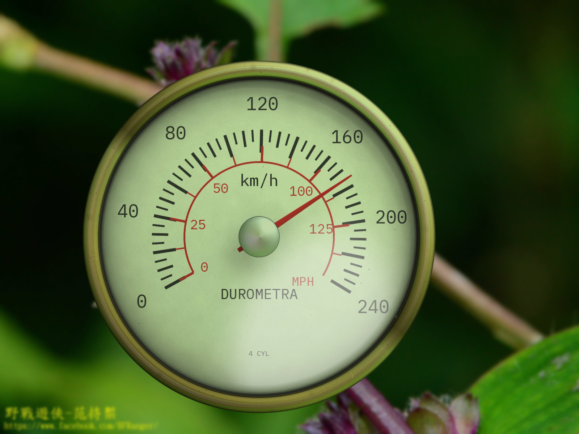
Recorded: 175 km/h
